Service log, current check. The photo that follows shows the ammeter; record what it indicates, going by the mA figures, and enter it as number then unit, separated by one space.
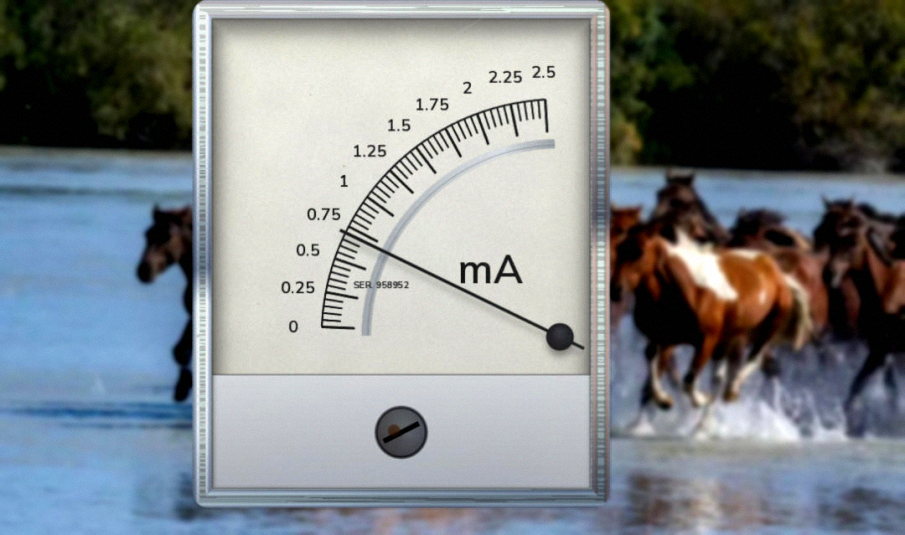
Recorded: 0.7 mA
